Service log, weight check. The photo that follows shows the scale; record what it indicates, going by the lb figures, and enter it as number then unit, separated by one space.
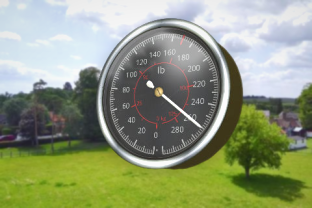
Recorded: 260 lb
